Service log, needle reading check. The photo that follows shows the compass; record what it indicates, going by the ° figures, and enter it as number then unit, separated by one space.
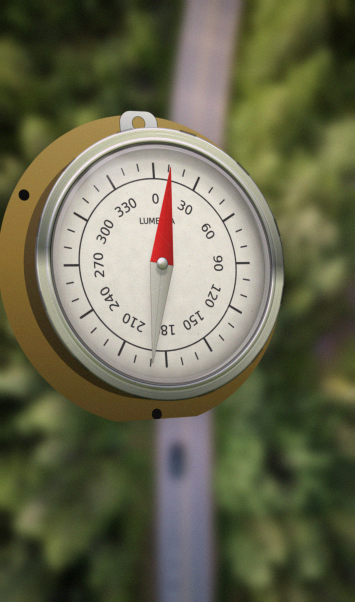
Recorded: 10 °
